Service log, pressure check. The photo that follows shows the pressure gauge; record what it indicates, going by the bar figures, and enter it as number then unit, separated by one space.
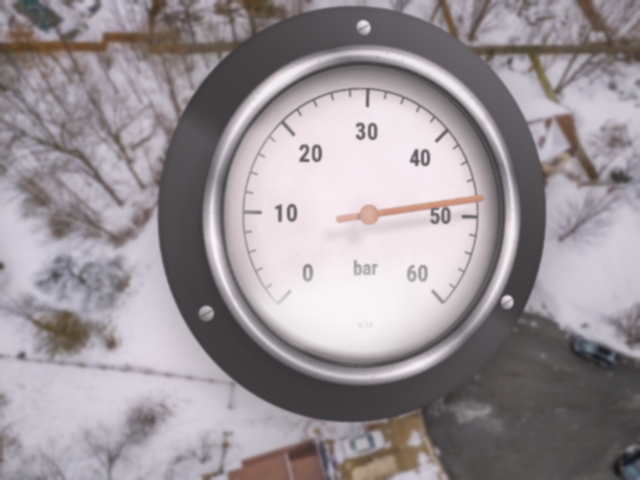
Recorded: 48 bar
